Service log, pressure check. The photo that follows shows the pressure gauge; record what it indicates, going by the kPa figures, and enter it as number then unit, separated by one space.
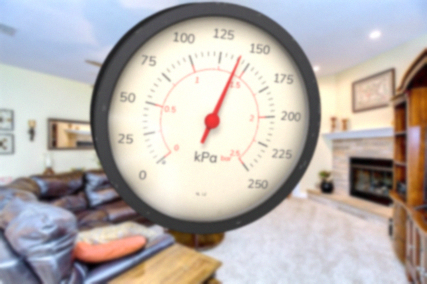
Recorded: 140 kPa
